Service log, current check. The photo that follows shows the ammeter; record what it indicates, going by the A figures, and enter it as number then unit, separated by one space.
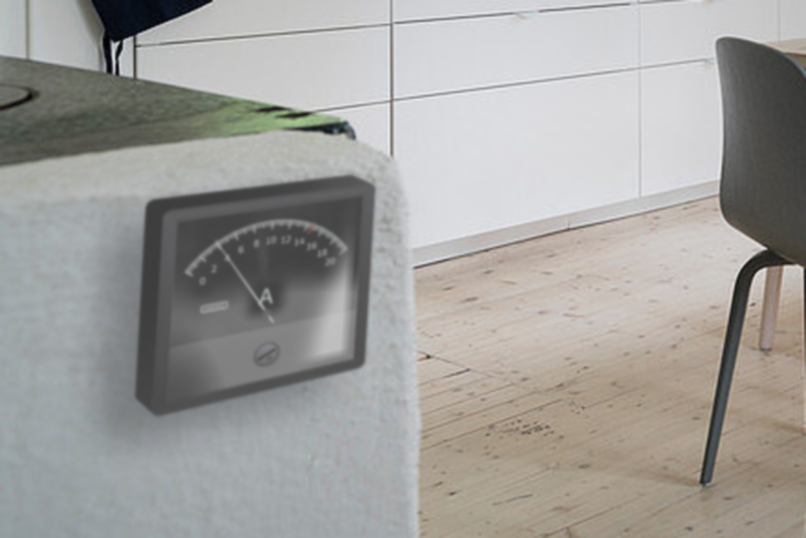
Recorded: 4 A
